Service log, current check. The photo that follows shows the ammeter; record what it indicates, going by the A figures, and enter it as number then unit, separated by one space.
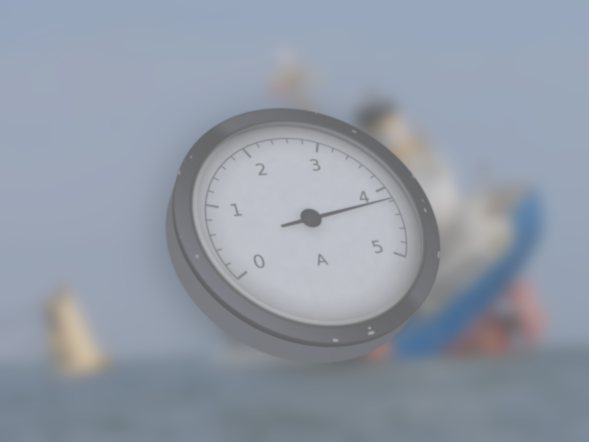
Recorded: 4.2 A
